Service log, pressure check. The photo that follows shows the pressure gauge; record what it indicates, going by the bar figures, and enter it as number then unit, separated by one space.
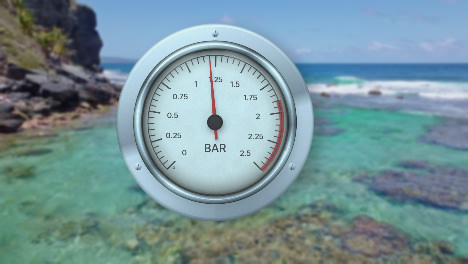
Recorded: 1.2 bar
